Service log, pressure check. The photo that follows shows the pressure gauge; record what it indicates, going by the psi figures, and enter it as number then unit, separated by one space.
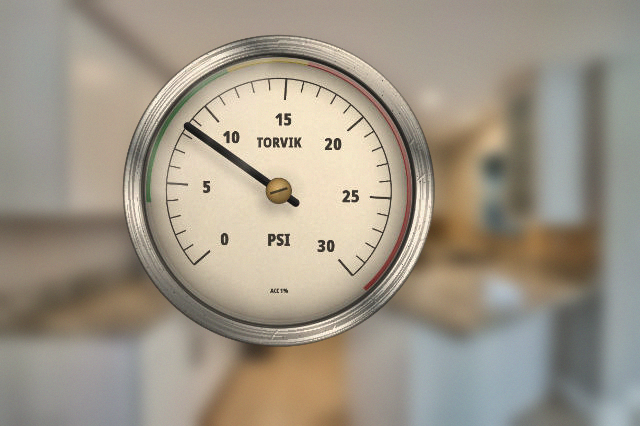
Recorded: 8.5 psi
